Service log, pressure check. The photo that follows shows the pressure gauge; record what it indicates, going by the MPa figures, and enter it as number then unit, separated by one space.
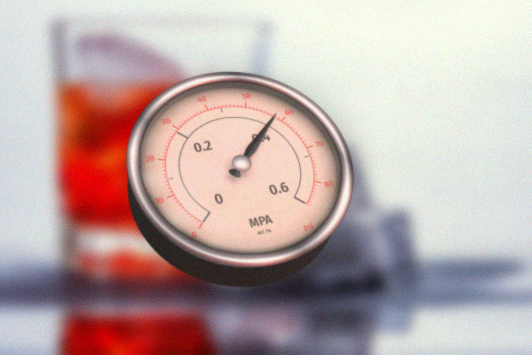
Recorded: 0.4 MPa
